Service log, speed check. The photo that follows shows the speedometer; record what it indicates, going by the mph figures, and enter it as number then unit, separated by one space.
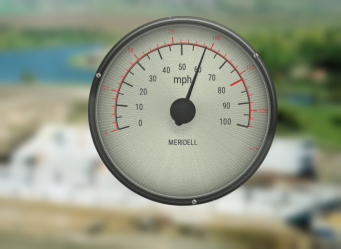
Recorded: 60 mph
